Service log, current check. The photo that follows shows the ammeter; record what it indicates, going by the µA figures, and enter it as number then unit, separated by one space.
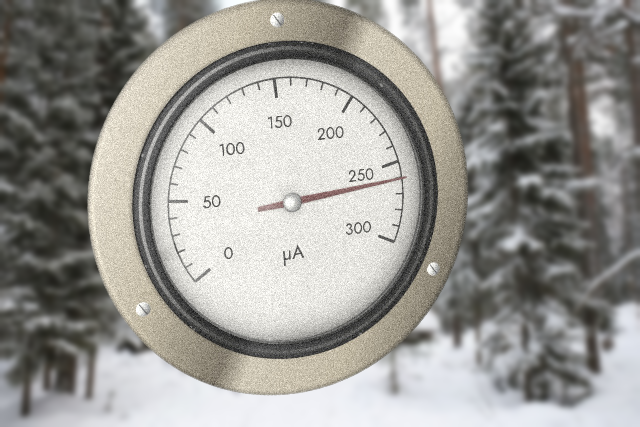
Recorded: 260 µA
